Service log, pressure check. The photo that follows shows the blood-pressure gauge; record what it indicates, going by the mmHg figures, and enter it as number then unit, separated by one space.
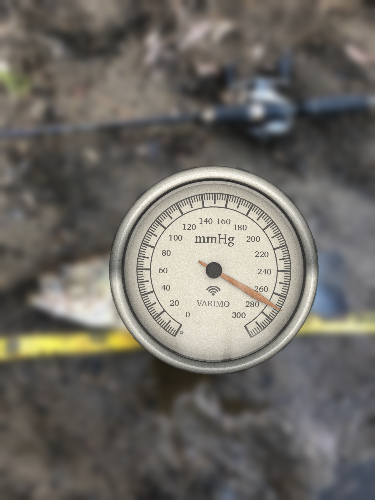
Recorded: 270 mmHg
